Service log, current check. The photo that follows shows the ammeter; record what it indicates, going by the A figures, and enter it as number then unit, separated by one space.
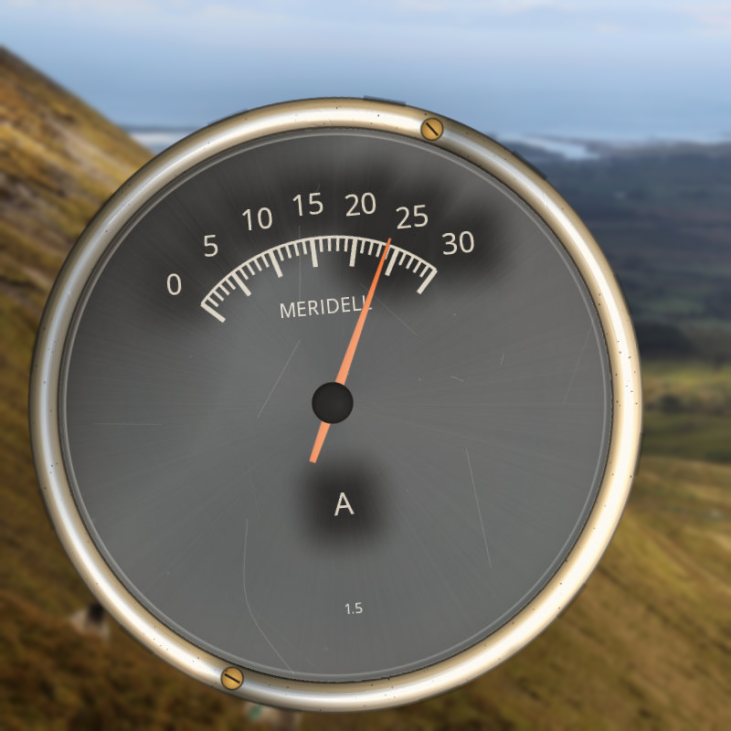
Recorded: 24 A
